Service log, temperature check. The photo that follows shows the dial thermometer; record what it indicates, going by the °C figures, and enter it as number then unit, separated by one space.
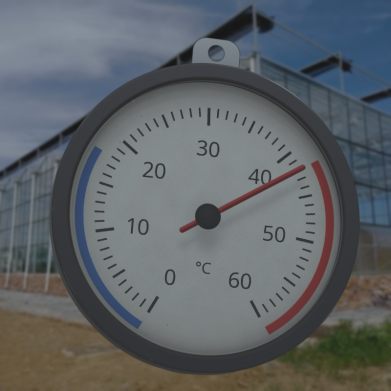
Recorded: 42 °C
